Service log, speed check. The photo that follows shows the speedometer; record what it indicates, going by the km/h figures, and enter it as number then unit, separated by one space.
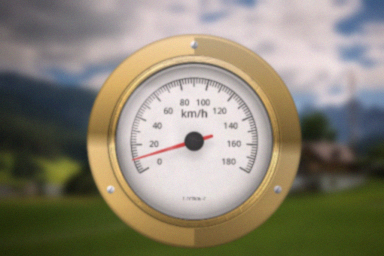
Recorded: 10 km/h
